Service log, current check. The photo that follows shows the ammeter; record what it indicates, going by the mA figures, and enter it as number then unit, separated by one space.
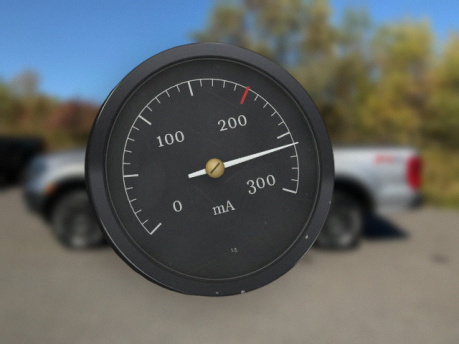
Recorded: 260 mA
